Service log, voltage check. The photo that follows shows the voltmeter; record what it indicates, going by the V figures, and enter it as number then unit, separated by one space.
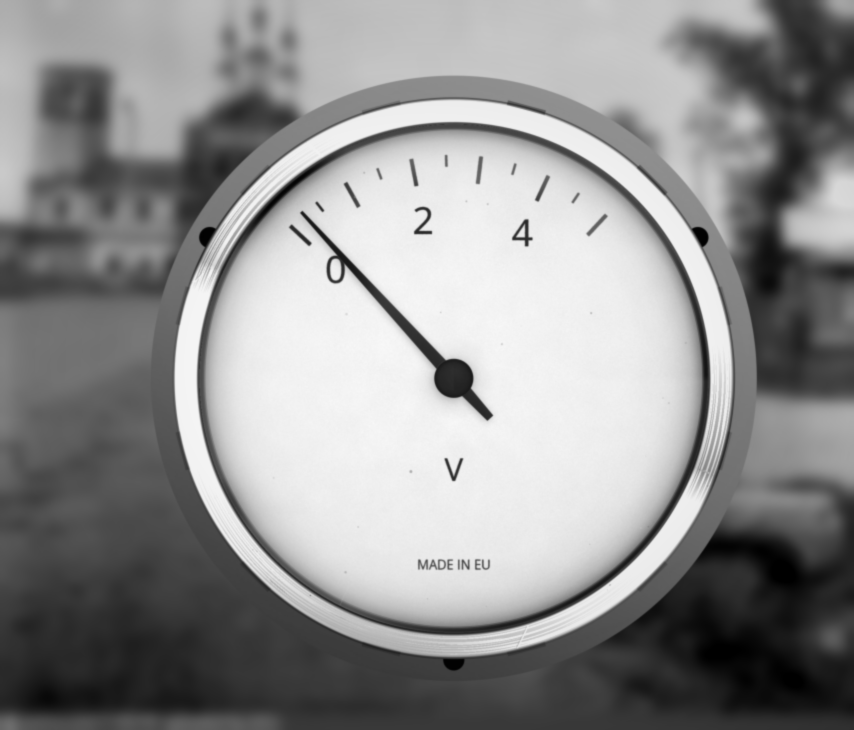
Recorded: 0.25 V
